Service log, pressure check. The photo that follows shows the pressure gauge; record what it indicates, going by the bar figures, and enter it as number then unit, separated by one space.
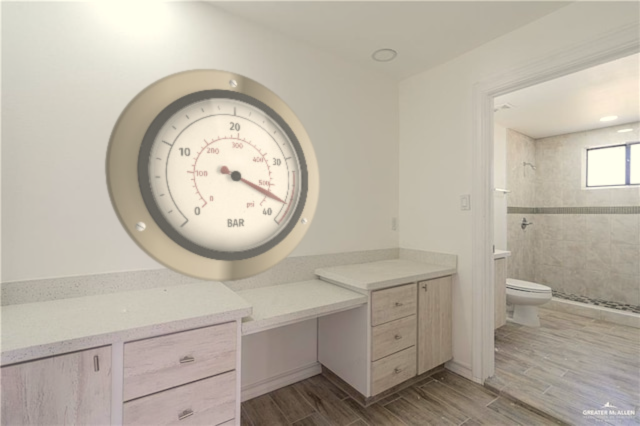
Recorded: 37 bar
